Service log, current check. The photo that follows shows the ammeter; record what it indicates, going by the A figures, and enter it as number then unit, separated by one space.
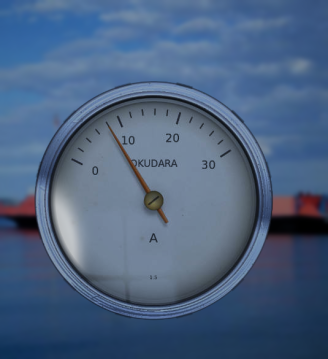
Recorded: 8 A
